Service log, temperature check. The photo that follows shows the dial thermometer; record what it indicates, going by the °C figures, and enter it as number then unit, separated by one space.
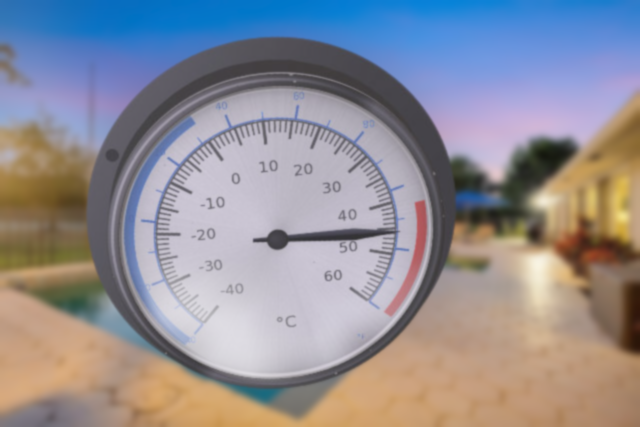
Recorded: 45 °C
